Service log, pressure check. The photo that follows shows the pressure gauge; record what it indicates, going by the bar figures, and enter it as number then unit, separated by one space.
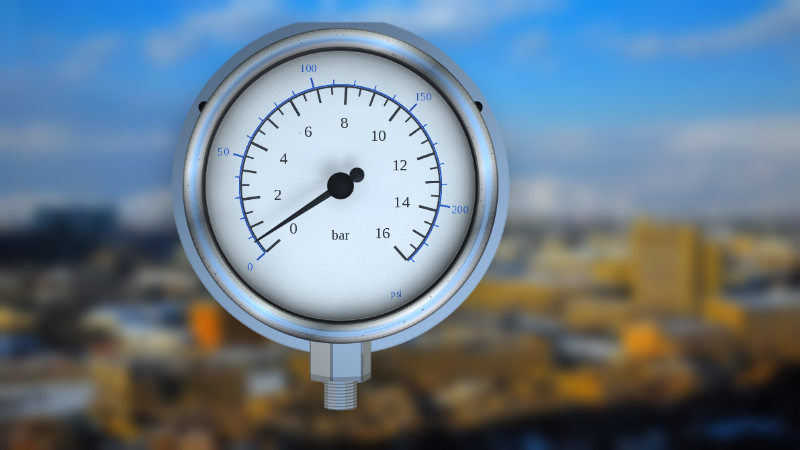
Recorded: 0.5 bar
